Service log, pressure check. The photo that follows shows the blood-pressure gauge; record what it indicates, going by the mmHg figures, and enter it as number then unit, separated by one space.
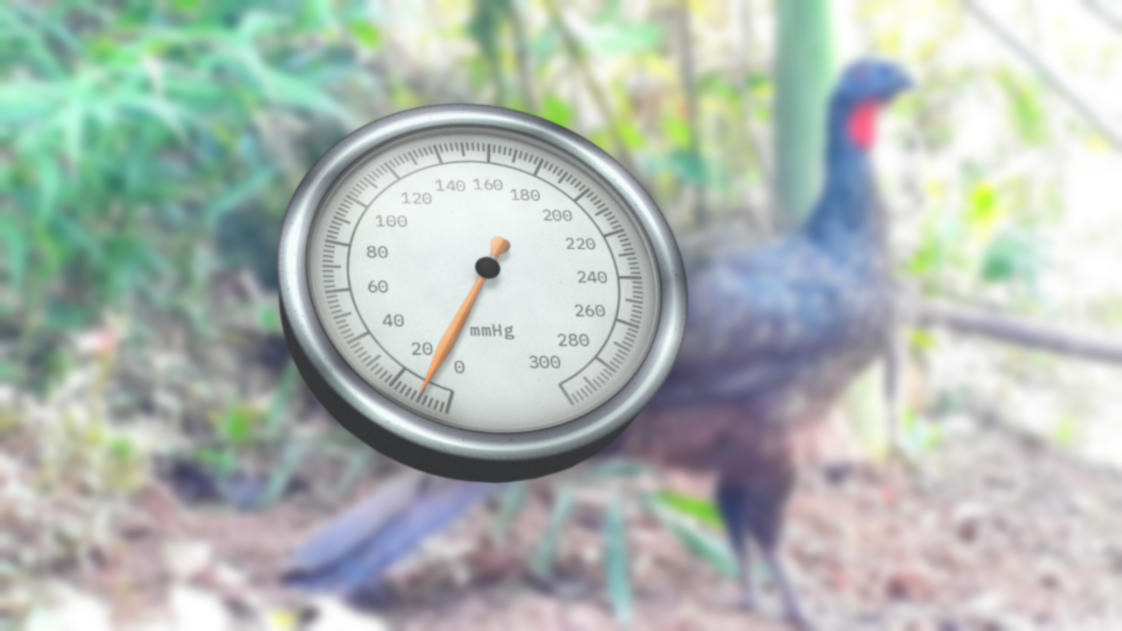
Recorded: 10 mmHg
